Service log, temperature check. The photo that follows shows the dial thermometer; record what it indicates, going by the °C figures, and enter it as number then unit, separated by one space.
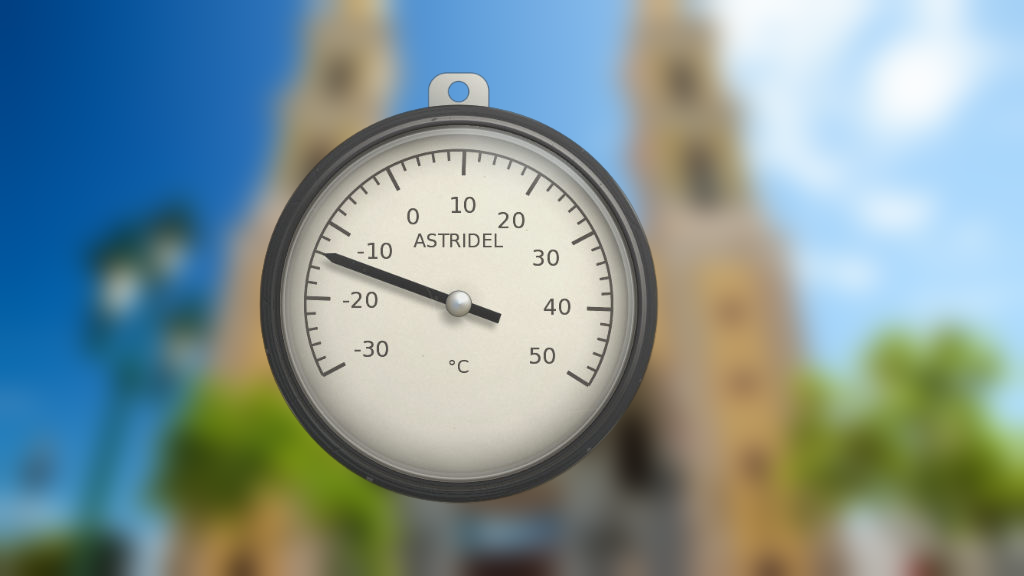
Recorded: -14 °C
